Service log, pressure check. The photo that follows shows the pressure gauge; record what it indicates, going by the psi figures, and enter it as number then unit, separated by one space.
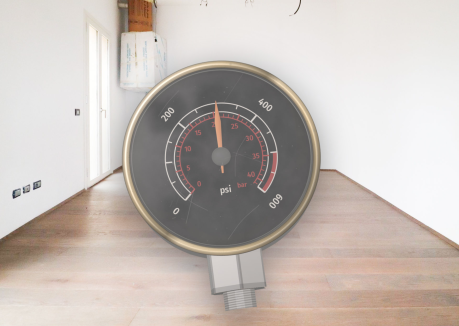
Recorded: 300 psi
